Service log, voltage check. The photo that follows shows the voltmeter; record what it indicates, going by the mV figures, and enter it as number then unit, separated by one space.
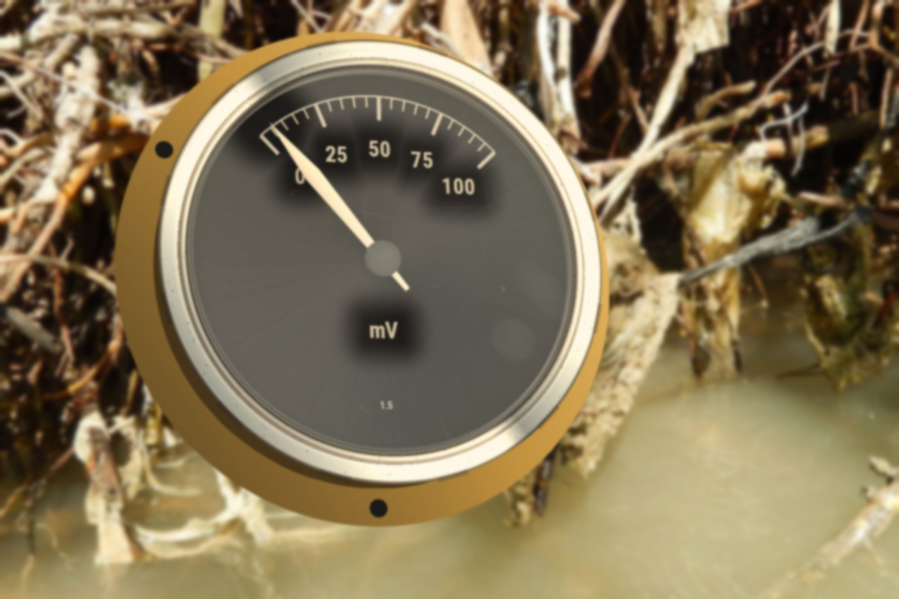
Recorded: 5 mV
